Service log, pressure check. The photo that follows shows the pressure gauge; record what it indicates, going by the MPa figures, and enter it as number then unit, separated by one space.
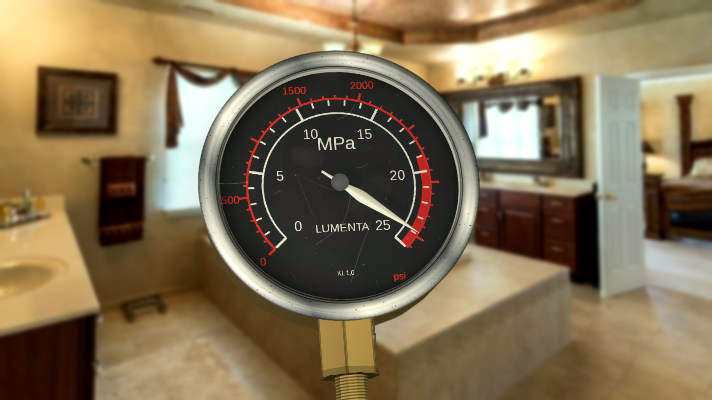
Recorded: 24 MPa
